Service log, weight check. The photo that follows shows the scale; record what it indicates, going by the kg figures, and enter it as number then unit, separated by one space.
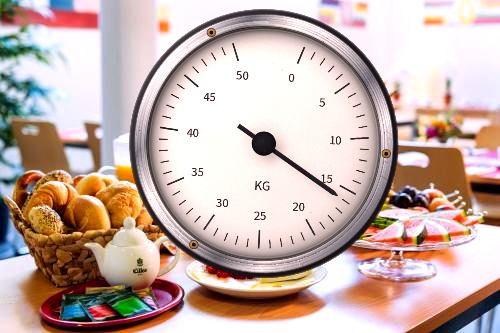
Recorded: 16 kg
